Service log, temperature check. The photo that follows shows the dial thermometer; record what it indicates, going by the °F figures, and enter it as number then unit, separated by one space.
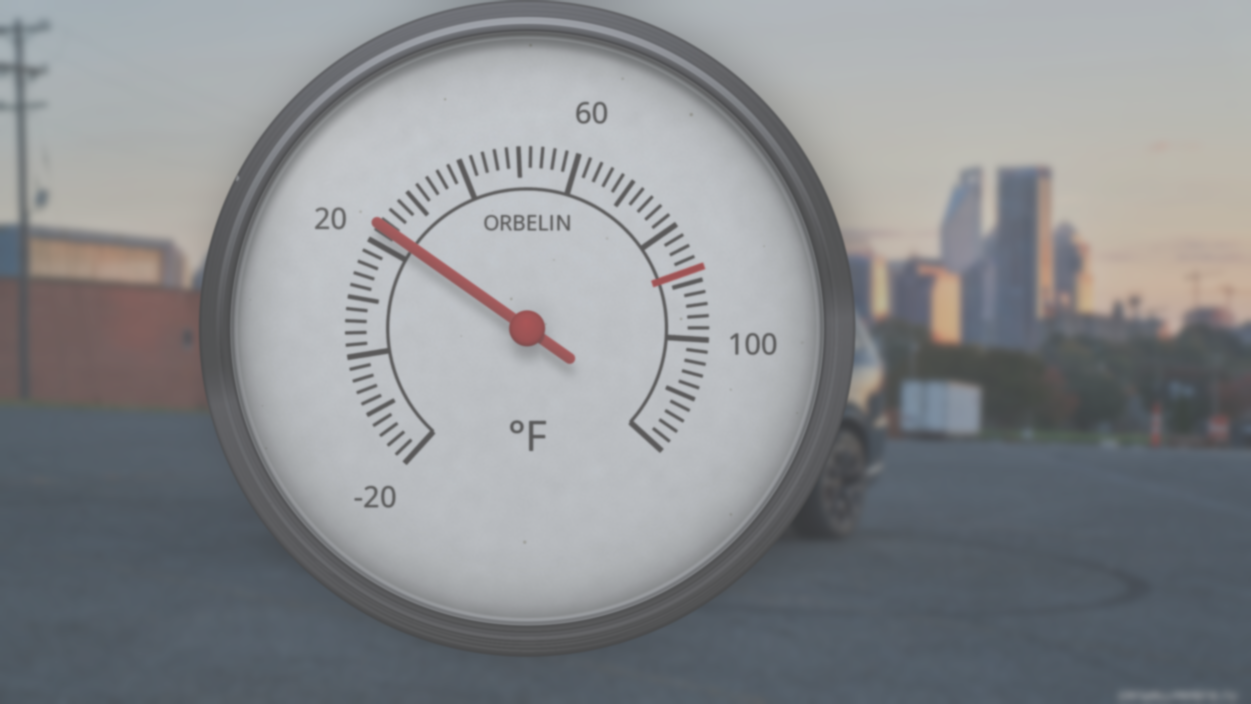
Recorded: 23 °F
